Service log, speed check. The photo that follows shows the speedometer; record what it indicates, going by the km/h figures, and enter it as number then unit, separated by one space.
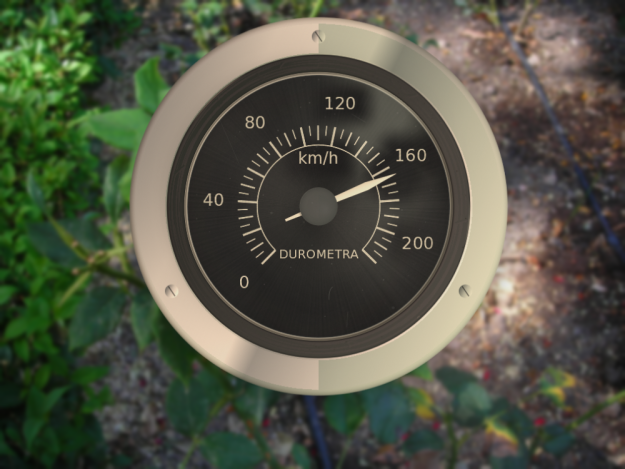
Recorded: 165 km/h
